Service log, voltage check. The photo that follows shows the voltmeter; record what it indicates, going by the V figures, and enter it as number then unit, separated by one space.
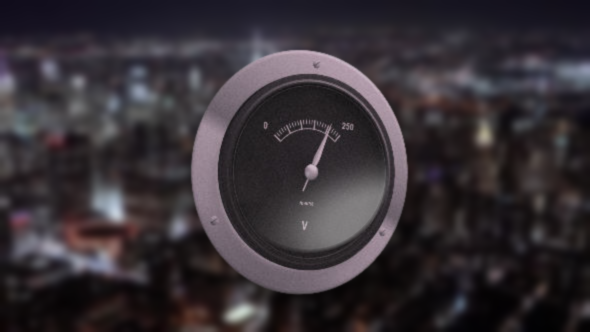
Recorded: 200 V
